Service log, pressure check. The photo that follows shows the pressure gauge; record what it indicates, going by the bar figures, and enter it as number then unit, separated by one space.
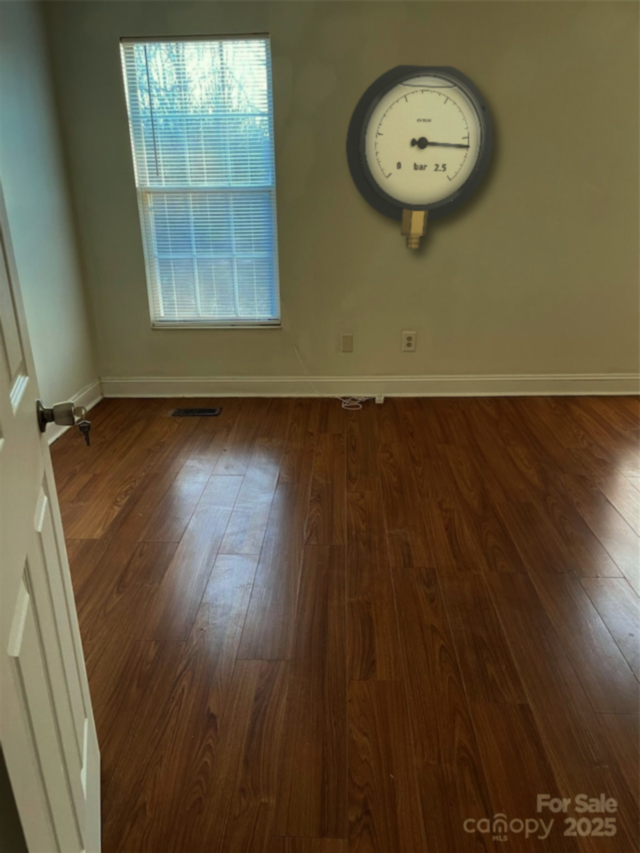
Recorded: 2.1 bar
